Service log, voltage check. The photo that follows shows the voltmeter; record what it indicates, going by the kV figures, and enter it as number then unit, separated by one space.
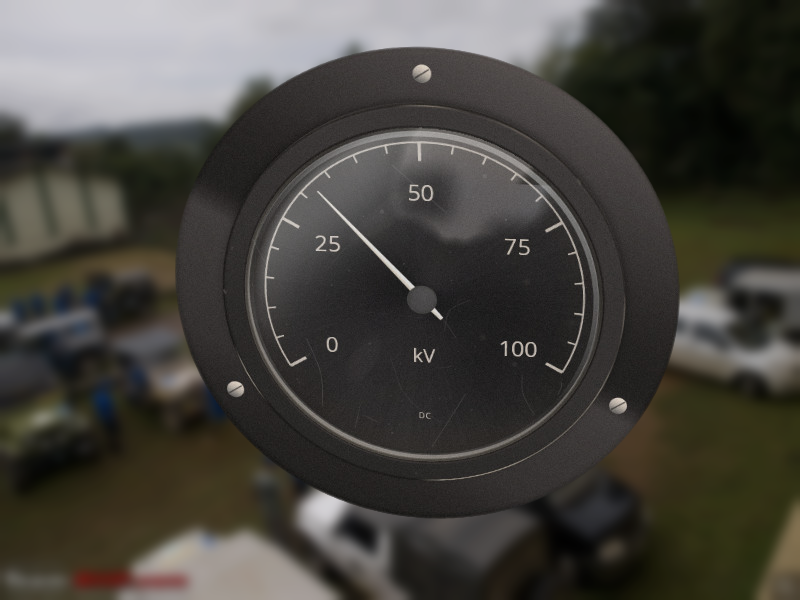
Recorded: 32.5 kV
